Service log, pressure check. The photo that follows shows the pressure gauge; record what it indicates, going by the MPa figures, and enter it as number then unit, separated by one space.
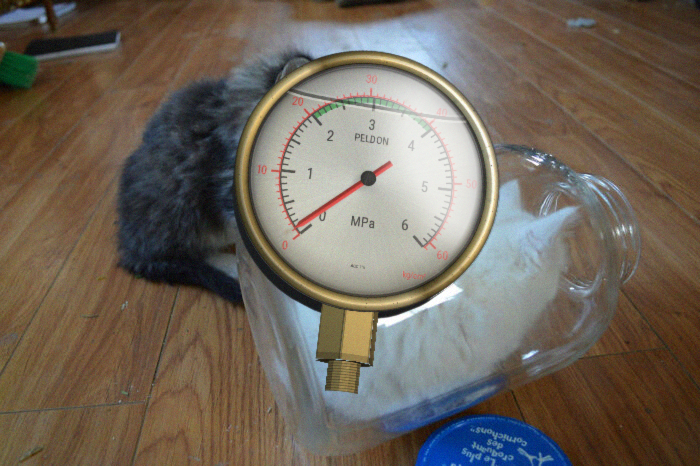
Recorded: 0.1 MPa
